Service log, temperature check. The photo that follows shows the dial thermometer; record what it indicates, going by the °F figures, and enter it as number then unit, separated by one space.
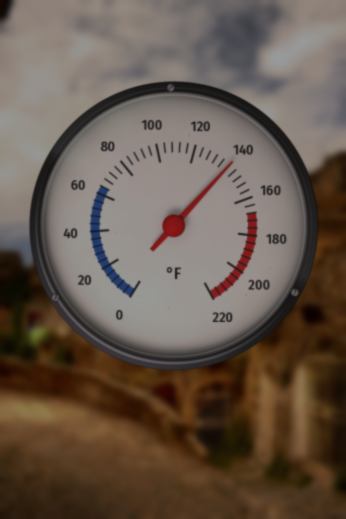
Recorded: 140 °F
